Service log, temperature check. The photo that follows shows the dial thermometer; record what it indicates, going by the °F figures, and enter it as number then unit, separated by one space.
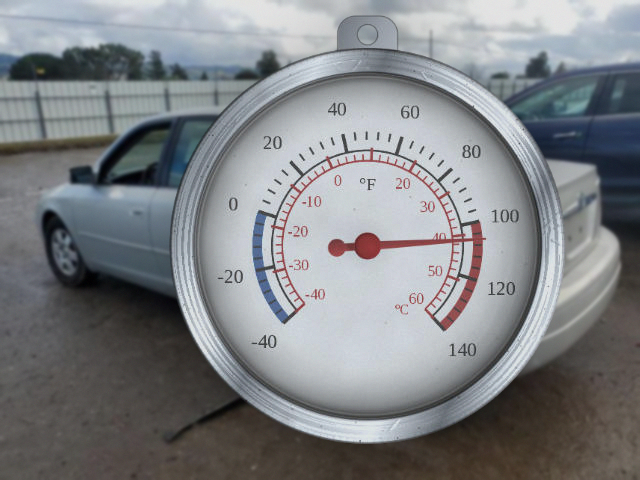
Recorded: 106 °F
